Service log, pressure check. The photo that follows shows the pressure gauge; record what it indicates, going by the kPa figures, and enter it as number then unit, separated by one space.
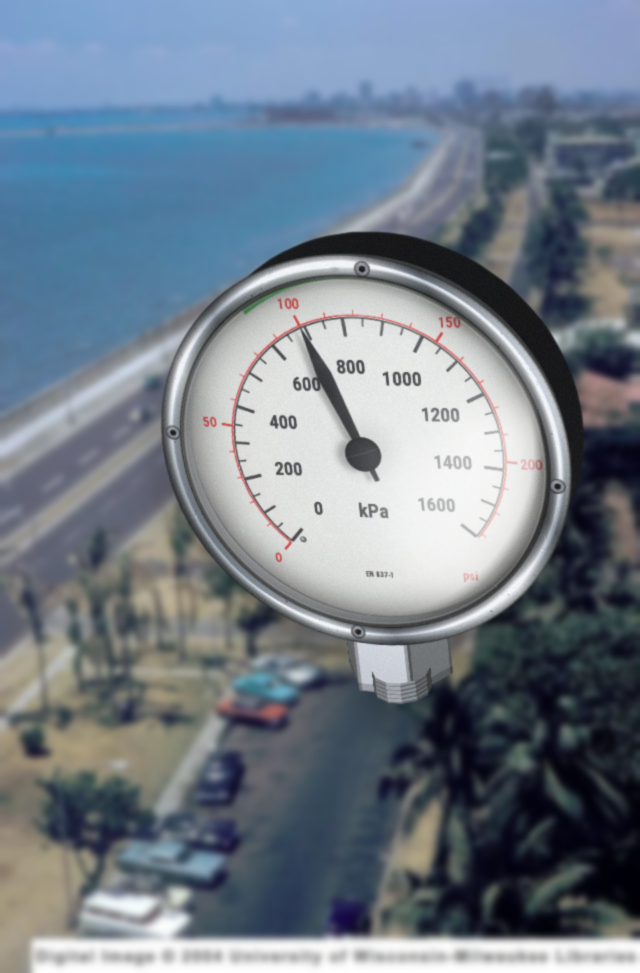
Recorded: 700 kPa
